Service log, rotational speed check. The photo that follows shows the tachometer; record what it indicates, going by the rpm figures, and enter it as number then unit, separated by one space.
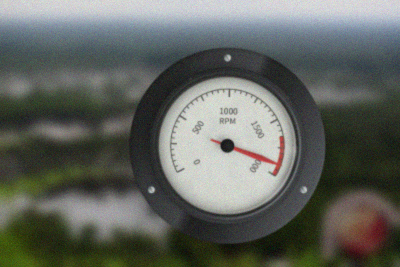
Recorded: 1900 rpm
